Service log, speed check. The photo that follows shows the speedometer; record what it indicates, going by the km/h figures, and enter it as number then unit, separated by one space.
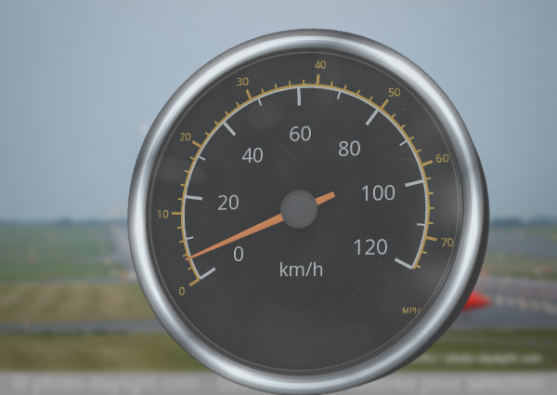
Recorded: 5 km/h
